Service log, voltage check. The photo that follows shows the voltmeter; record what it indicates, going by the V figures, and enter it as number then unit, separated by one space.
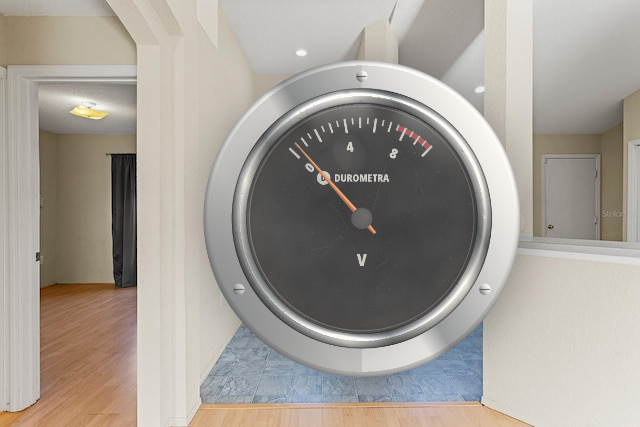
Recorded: 0.5 V
